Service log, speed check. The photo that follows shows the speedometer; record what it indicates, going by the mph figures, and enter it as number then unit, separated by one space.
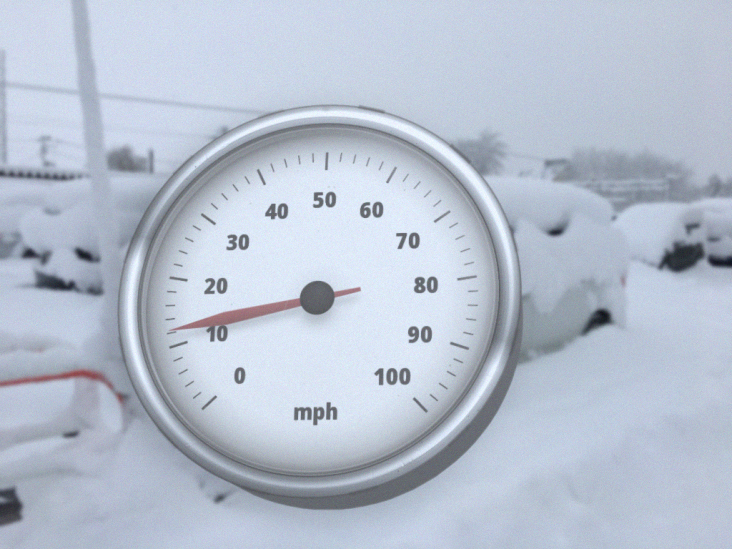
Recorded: 12 mph
